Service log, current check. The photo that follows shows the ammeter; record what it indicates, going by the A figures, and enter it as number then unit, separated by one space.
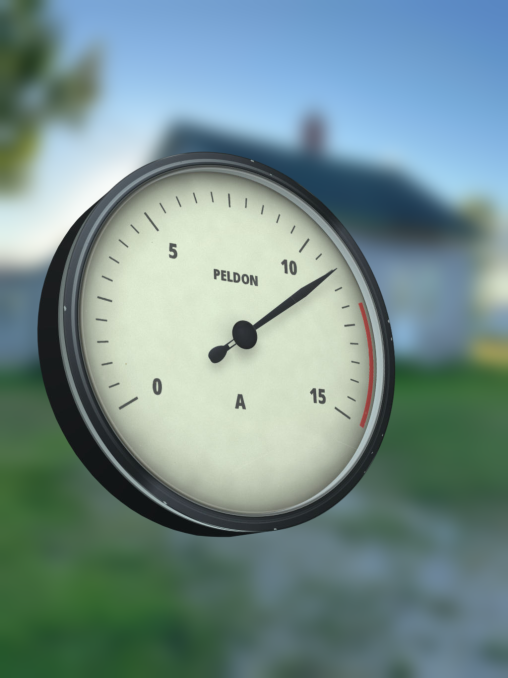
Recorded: 11 A
